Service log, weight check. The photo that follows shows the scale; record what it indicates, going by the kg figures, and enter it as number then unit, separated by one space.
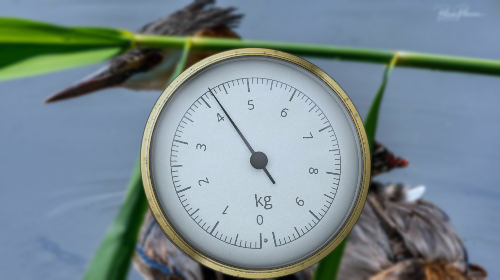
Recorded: 4.2 kg
